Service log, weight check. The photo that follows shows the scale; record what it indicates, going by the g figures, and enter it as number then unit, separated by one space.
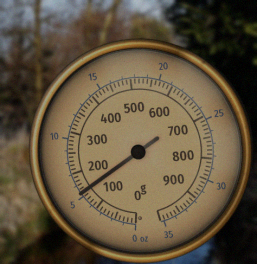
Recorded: 150 g
